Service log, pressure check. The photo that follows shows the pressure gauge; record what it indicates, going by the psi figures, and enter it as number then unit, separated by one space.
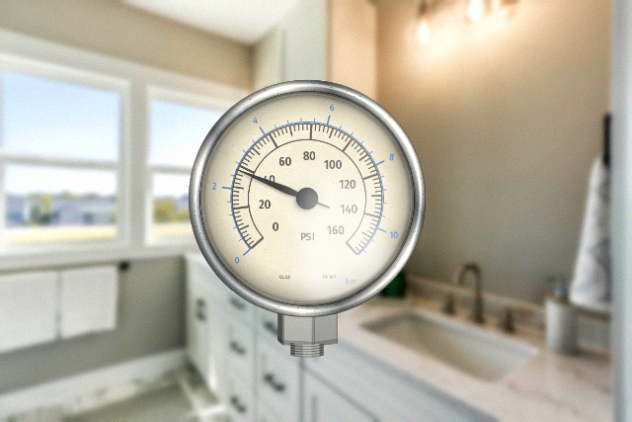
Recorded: 38 psi
